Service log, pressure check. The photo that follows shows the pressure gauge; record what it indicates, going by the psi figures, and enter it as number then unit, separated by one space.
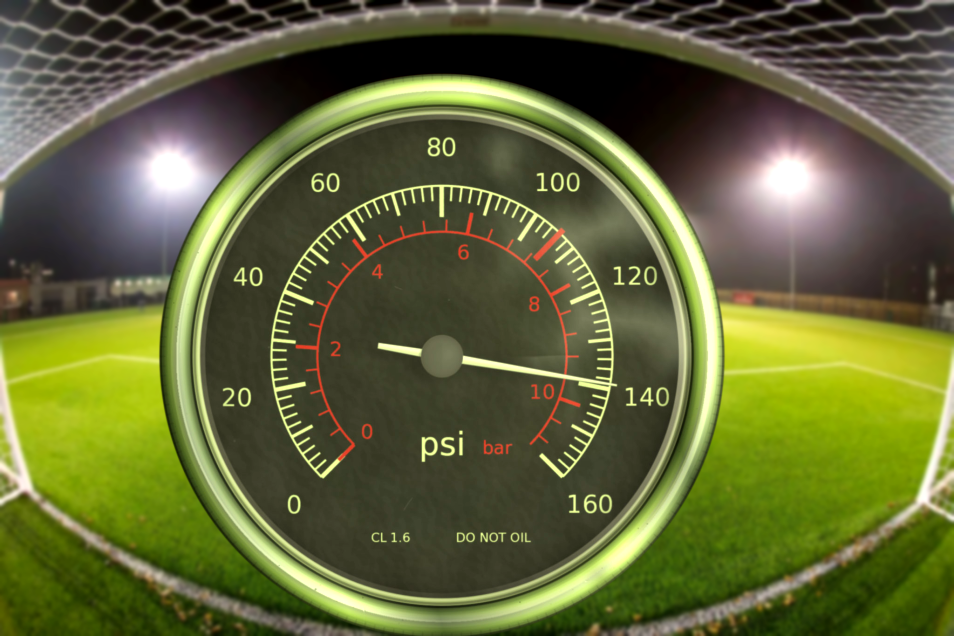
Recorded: 139 psi
